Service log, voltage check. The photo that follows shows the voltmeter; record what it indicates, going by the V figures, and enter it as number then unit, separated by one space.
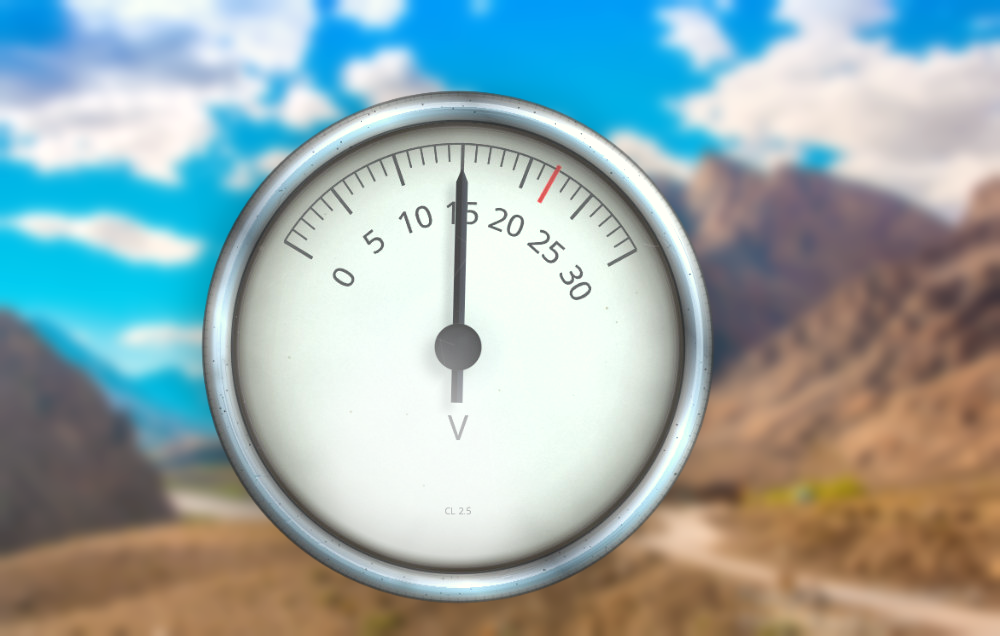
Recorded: 15 V
